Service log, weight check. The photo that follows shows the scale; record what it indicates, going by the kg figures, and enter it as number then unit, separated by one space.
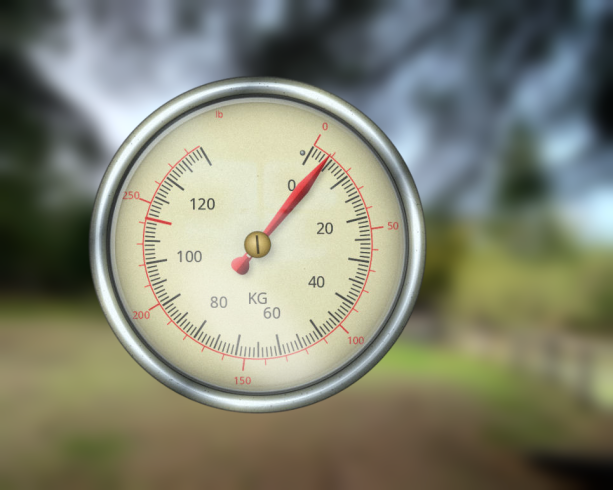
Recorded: 4 kg
